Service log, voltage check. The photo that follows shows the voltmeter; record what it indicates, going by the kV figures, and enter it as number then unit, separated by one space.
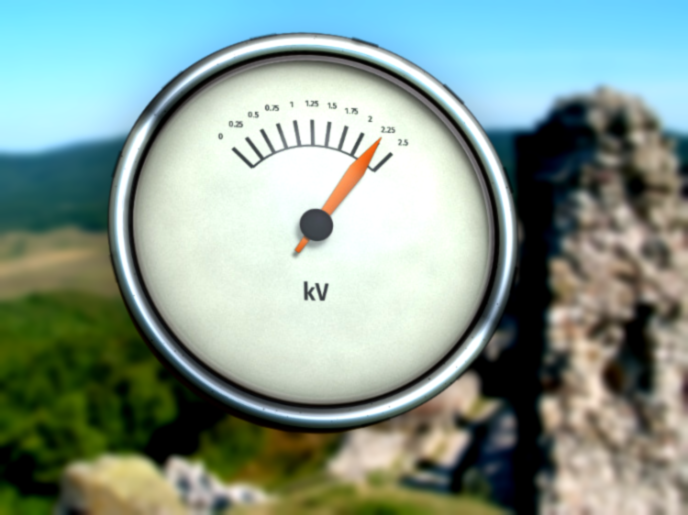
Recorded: 2.25 kV
